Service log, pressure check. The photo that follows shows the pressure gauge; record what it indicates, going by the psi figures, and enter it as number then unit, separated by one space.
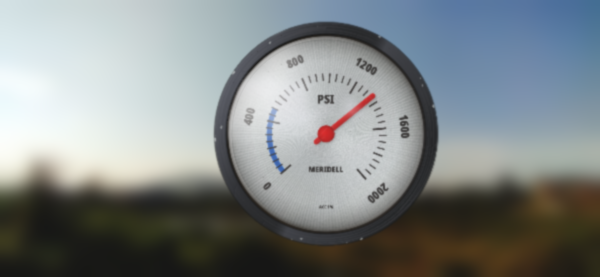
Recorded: 1350 psi
